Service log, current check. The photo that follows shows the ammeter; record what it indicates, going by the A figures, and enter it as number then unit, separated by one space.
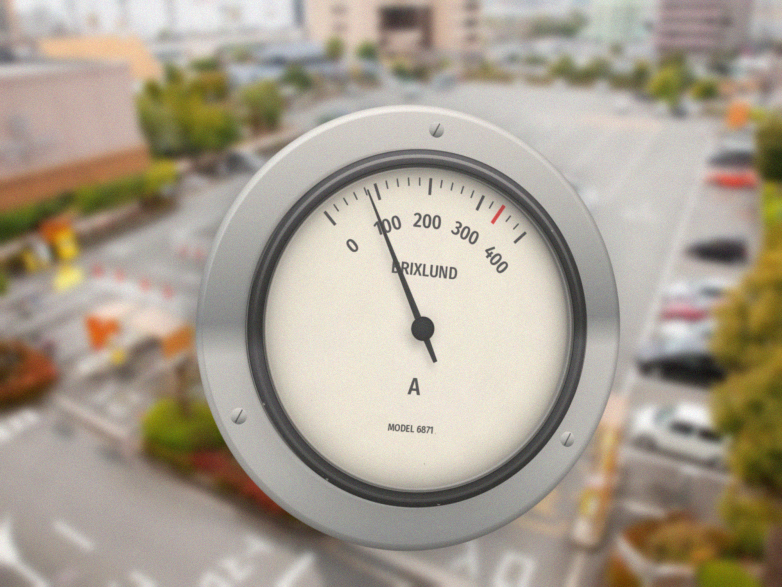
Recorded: 80 A
